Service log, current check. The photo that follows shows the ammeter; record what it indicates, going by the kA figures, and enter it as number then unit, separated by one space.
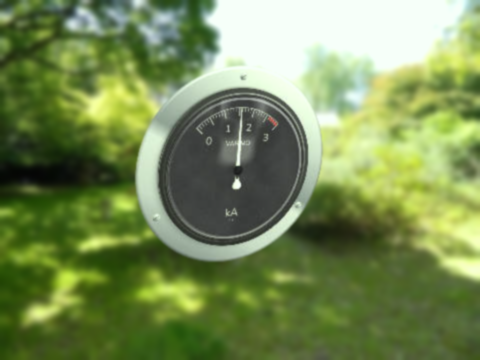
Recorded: 1.5 kA
